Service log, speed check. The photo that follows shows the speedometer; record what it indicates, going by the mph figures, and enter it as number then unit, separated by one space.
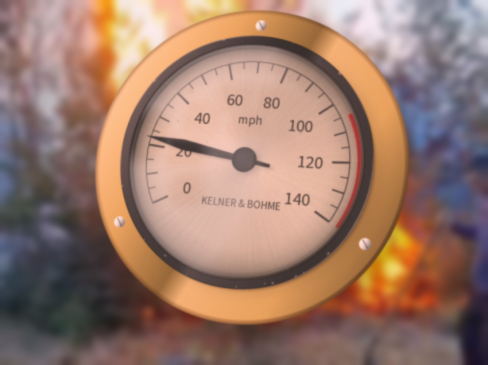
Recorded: 22.5 mph
